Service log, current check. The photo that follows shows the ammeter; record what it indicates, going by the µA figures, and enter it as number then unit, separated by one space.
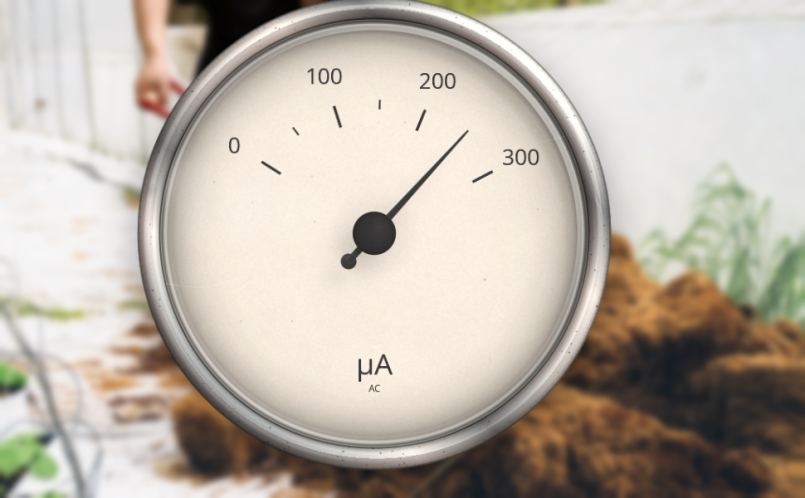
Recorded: 250 µA
